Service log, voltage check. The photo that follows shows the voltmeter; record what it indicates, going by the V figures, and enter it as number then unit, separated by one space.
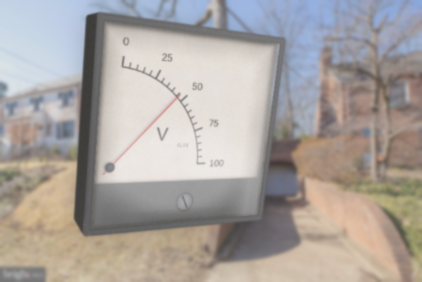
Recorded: 45 V
